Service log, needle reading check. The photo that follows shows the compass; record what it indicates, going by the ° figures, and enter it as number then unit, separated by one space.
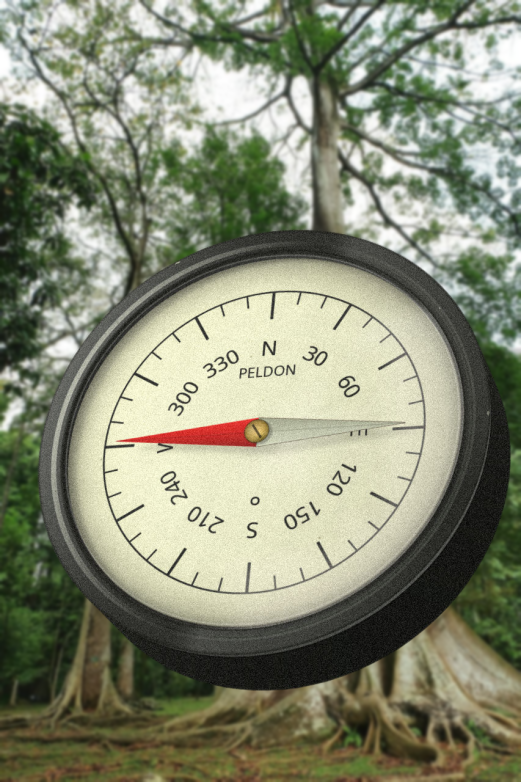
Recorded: 270 °
